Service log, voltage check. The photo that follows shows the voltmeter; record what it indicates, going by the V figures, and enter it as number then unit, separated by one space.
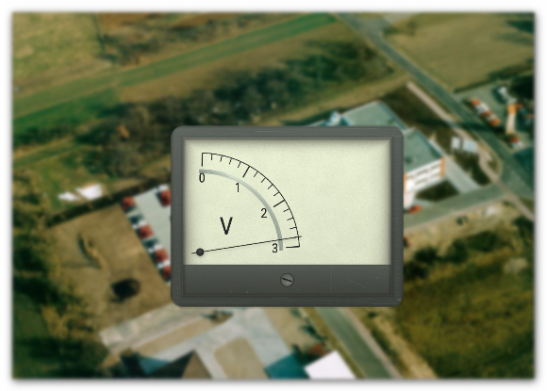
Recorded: 2.8 V
